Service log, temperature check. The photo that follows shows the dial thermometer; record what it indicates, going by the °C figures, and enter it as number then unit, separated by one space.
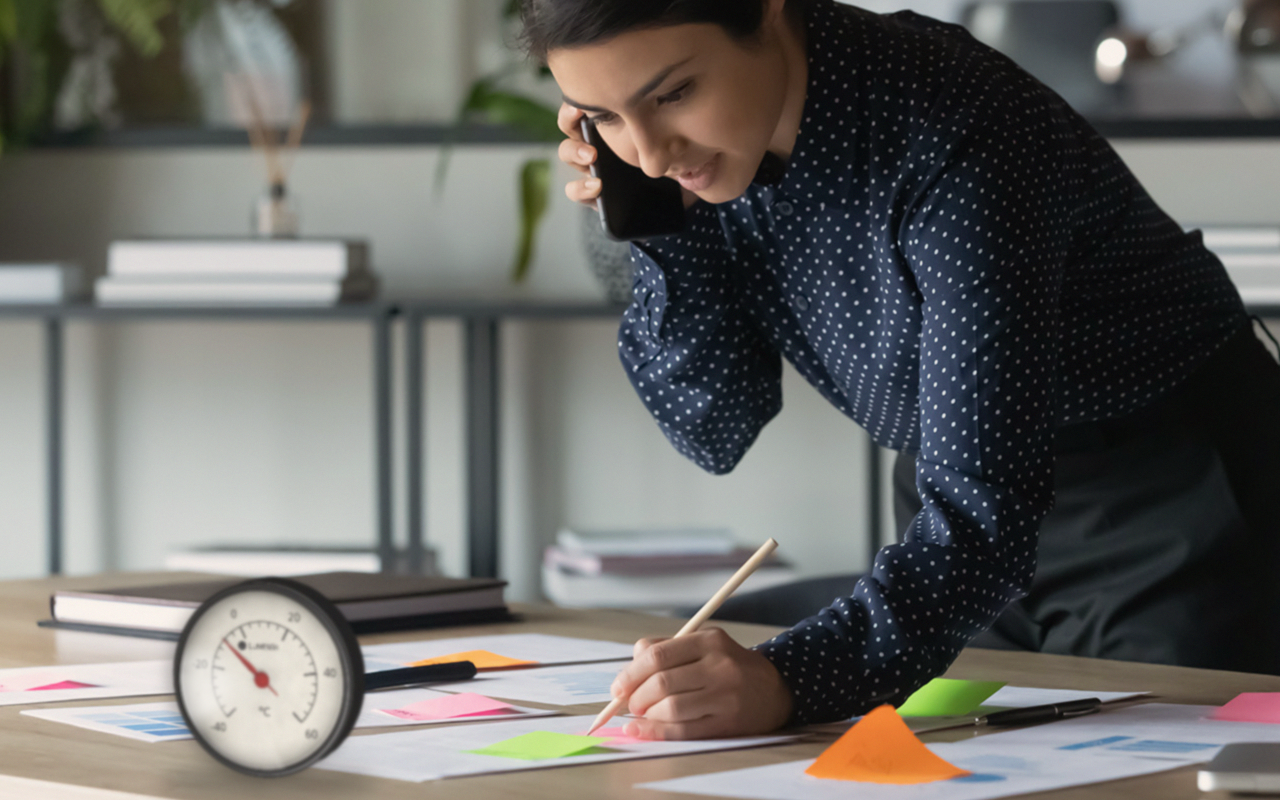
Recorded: -8 °C
